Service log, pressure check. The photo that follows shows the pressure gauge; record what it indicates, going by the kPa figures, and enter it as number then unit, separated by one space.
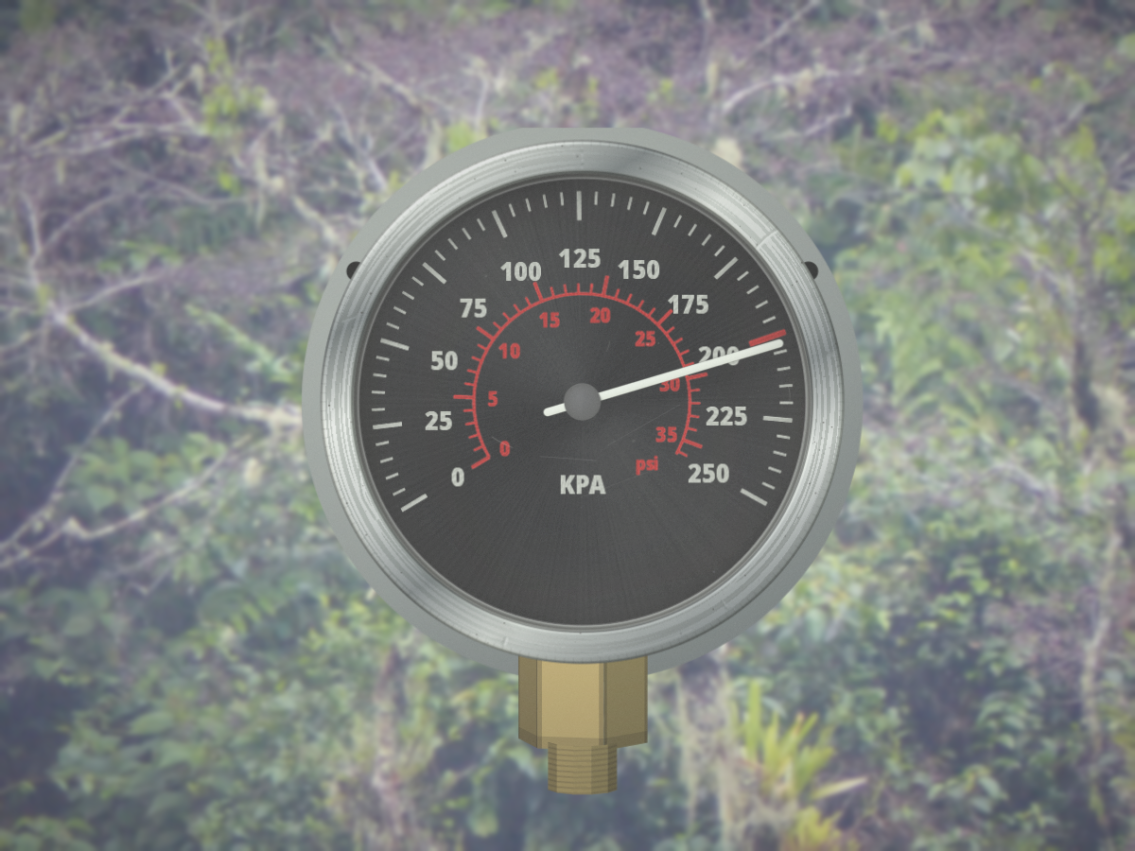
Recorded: 202.5 kPa
